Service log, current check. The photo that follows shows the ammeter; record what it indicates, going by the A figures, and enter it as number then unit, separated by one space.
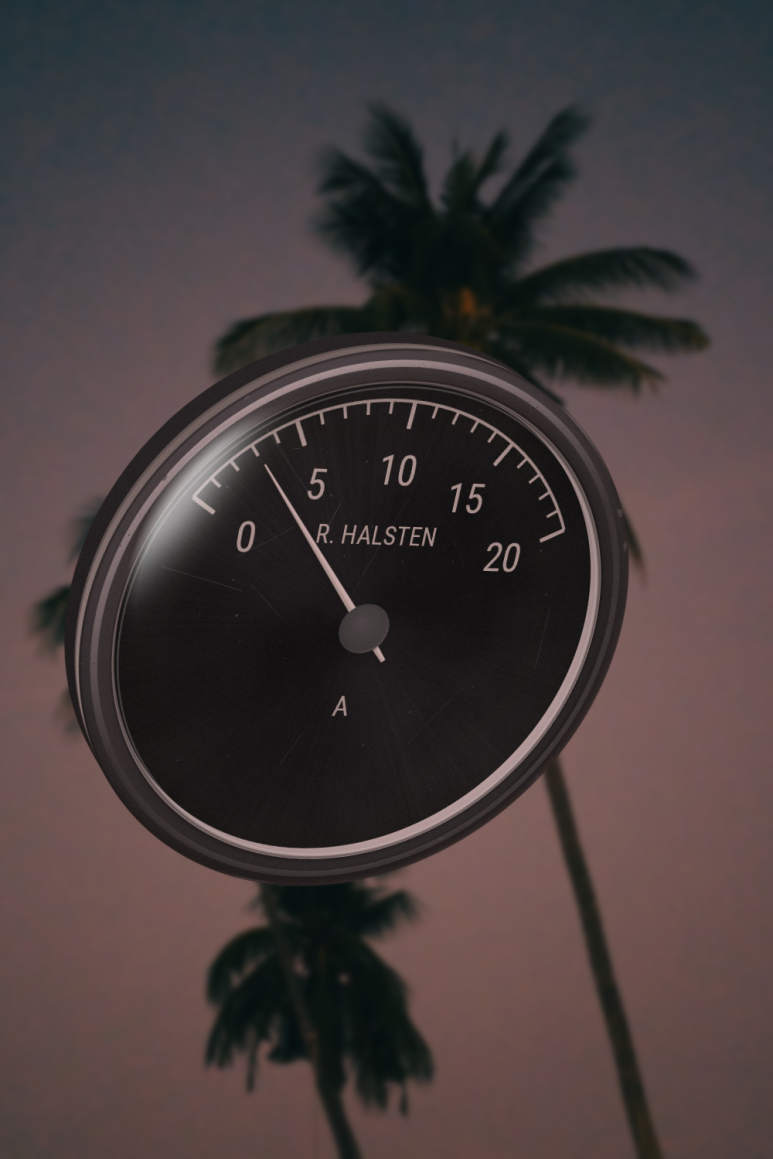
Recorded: 3 A
